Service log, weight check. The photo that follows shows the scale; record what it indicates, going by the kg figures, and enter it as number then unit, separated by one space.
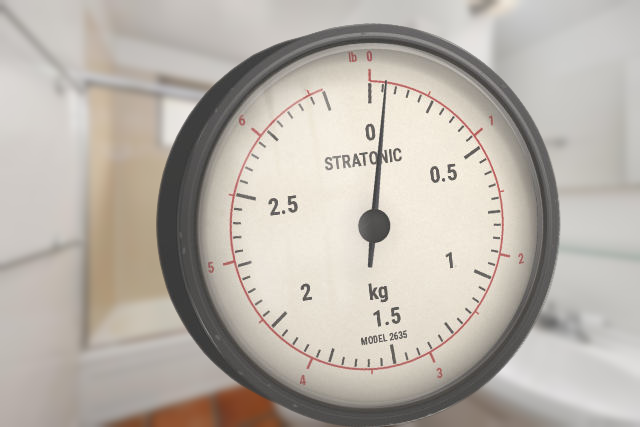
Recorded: 0.05 kg
